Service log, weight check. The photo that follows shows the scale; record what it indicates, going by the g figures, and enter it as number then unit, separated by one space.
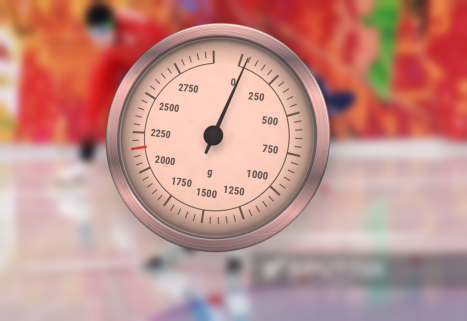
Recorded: 50 g
